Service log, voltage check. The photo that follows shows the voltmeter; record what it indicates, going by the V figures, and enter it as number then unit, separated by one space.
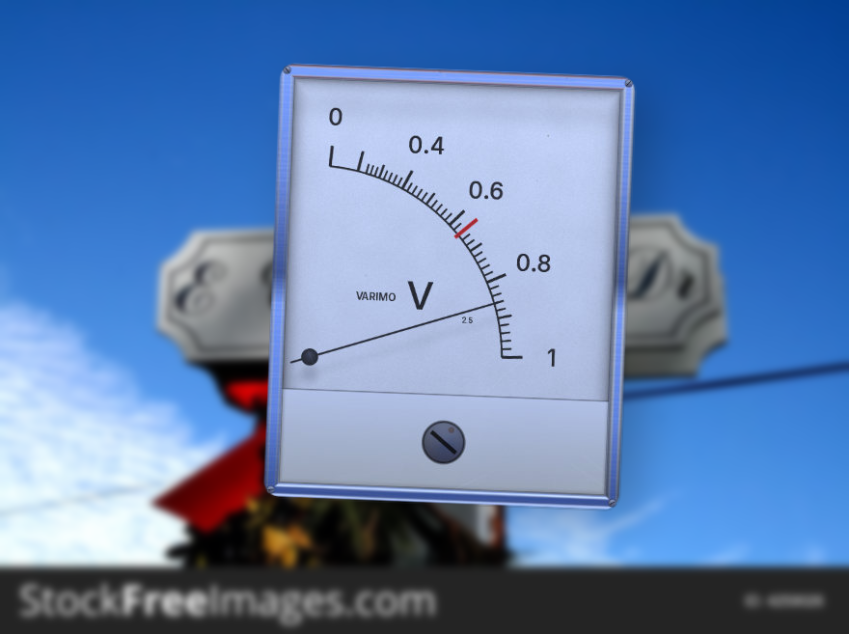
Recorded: 0.86 V
